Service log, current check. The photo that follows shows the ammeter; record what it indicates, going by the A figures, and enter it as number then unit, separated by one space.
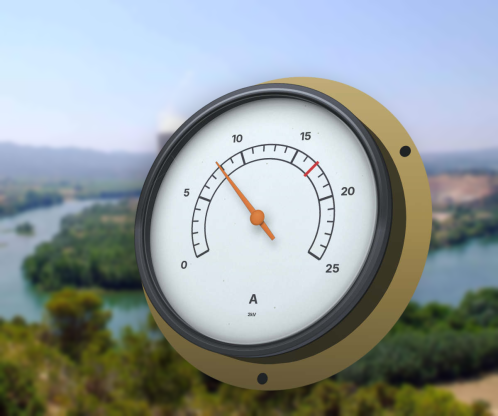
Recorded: 8 A
